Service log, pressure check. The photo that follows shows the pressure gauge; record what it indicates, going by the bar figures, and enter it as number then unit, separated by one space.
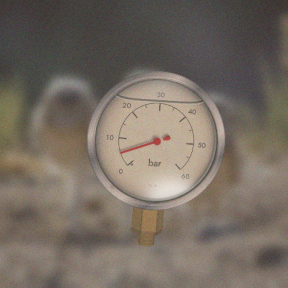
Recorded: 5 bar
